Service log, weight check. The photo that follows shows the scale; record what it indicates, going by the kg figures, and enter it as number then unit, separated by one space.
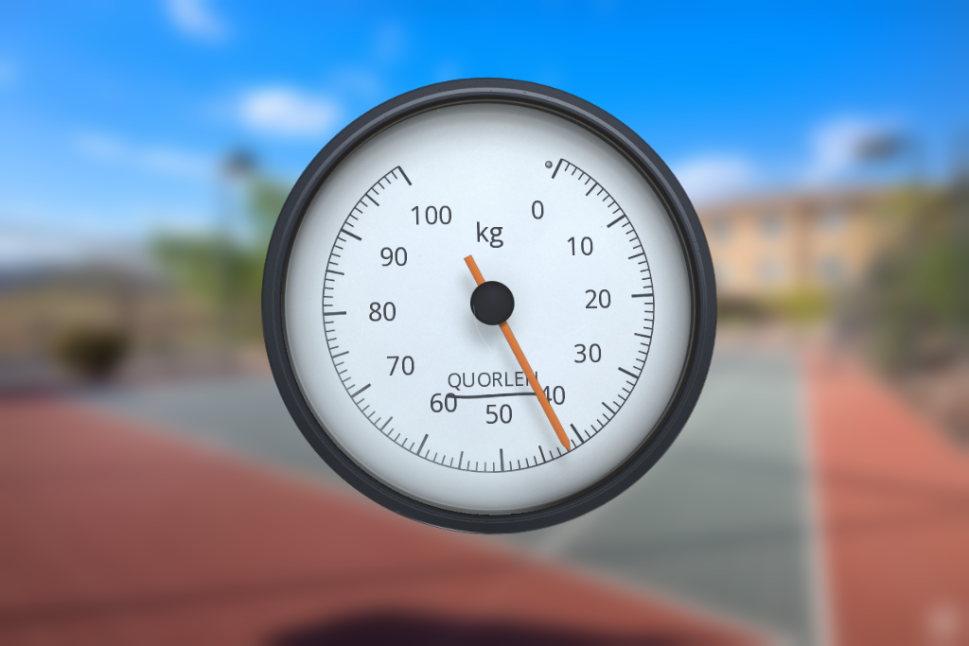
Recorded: 42 kg
